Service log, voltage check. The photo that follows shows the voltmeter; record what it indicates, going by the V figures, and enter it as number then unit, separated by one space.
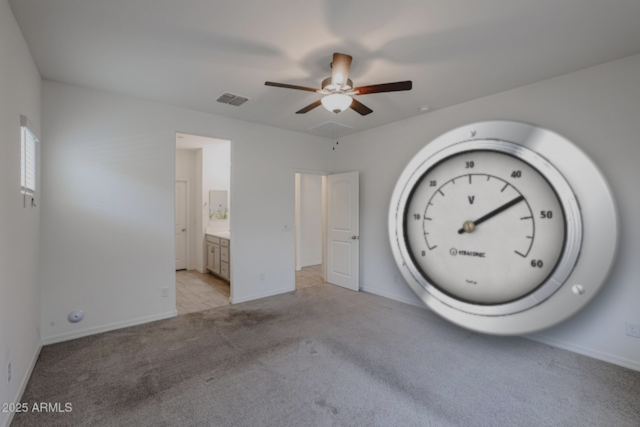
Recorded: 45 V
